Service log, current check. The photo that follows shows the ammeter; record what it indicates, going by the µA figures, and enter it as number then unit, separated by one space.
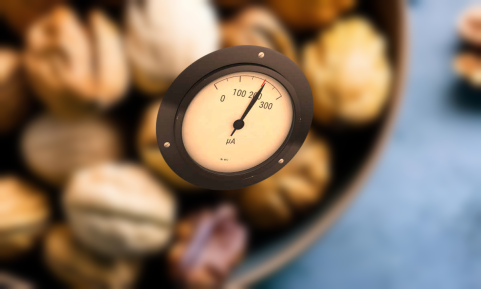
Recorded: 200 µA
